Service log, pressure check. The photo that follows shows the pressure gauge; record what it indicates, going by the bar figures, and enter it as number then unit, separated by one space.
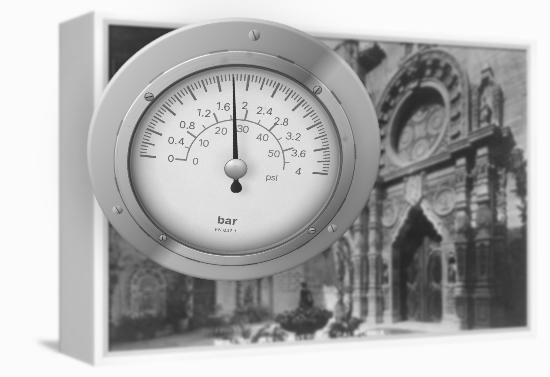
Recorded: 1.8 bar
